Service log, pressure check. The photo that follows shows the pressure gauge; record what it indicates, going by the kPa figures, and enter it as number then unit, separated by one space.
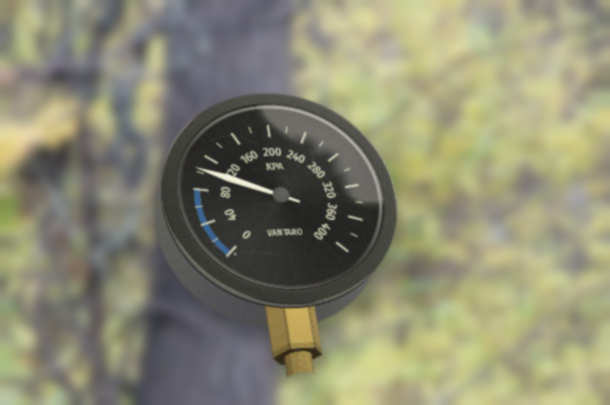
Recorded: 100 kPa
